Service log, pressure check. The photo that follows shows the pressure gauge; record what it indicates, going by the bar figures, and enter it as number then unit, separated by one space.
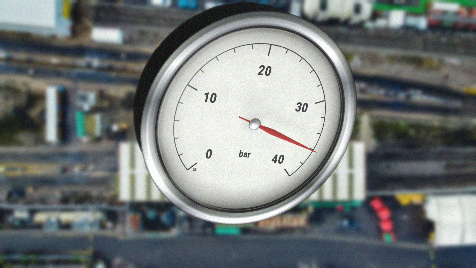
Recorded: 36 bar
